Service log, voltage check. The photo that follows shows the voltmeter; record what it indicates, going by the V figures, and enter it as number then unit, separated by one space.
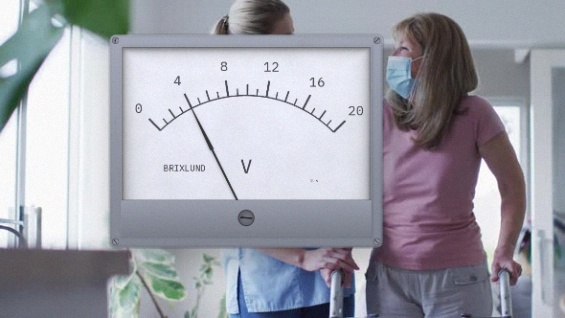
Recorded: 4 V
